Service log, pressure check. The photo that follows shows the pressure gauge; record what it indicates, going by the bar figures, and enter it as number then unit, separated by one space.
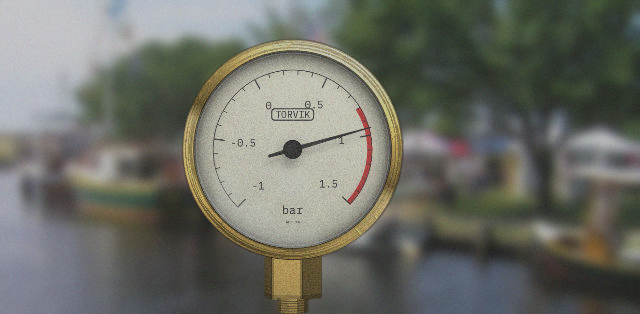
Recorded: 0.95 bar
